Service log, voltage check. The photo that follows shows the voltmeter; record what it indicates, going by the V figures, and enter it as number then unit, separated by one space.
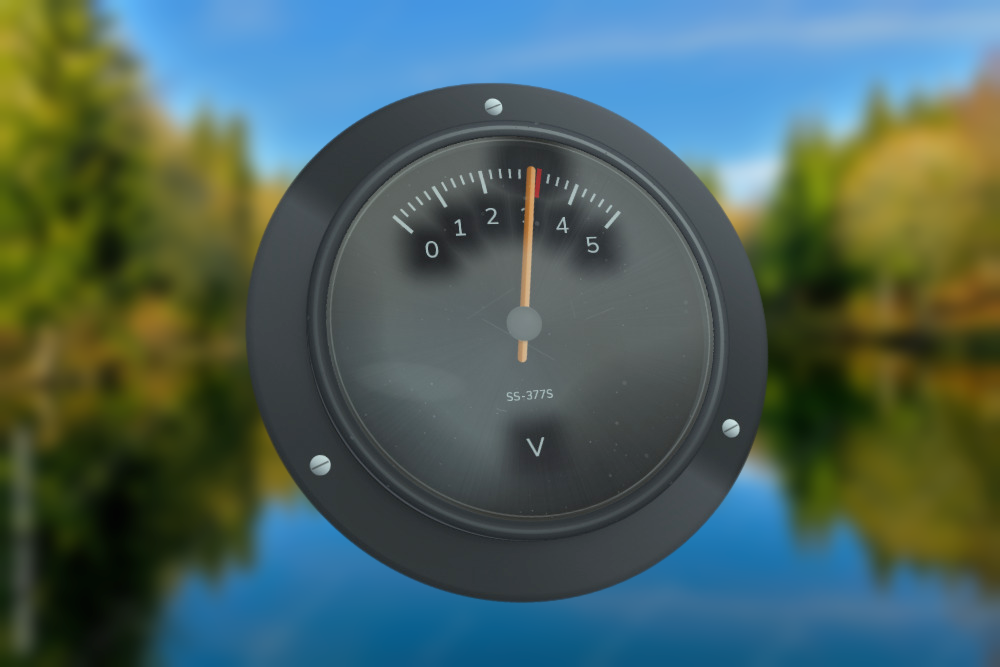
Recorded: 3 V
